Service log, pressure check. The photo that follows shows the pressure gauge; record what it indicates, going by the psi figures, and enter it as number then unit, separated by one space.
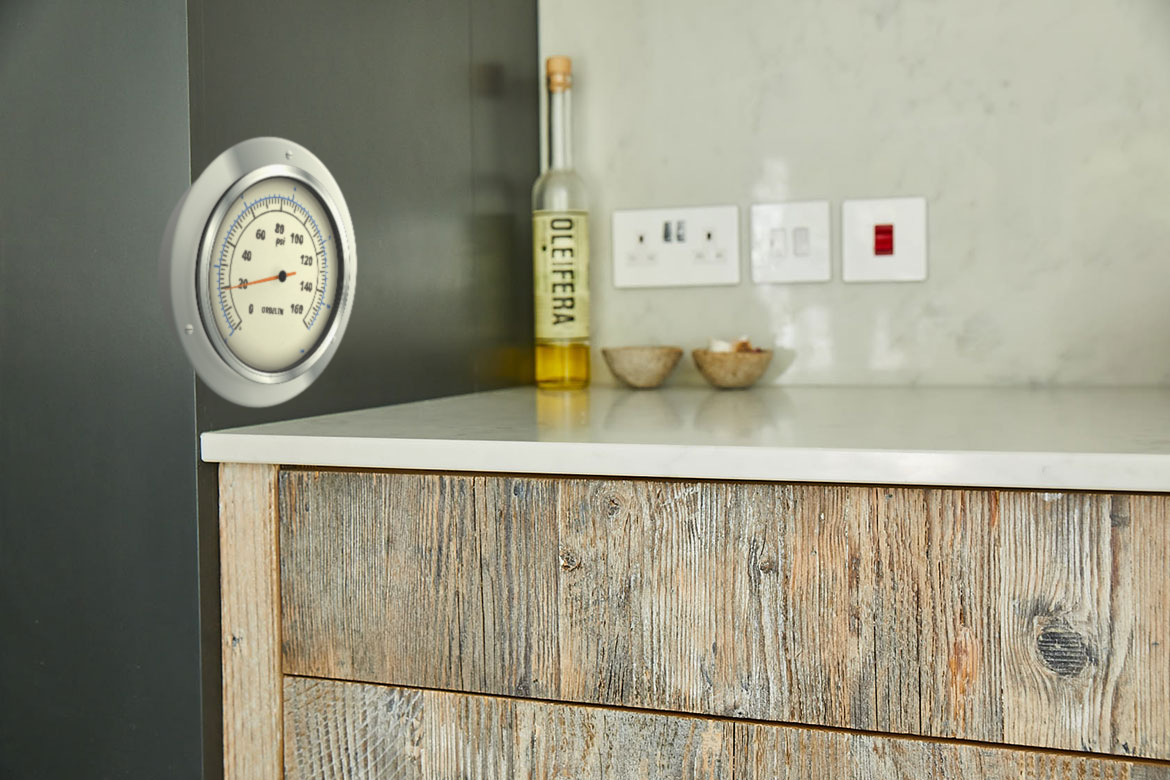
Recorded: 20 psi
